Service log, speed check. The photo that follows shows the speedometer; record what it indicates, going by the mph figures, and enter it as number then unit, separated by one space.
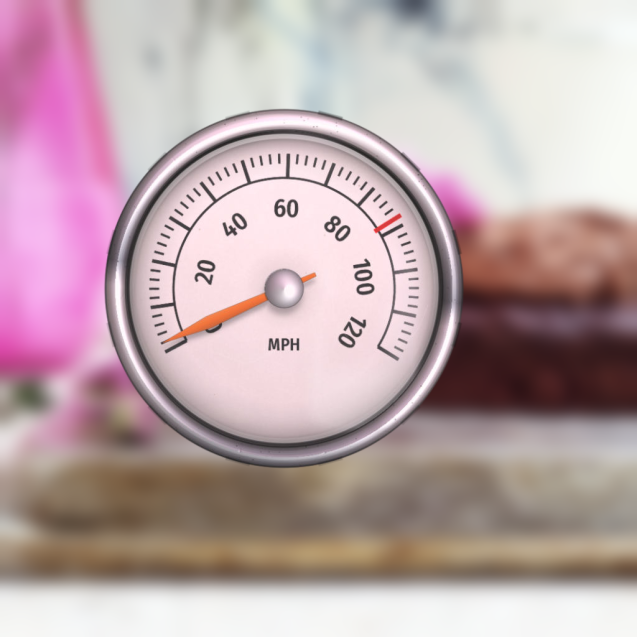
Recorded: 2 mph
